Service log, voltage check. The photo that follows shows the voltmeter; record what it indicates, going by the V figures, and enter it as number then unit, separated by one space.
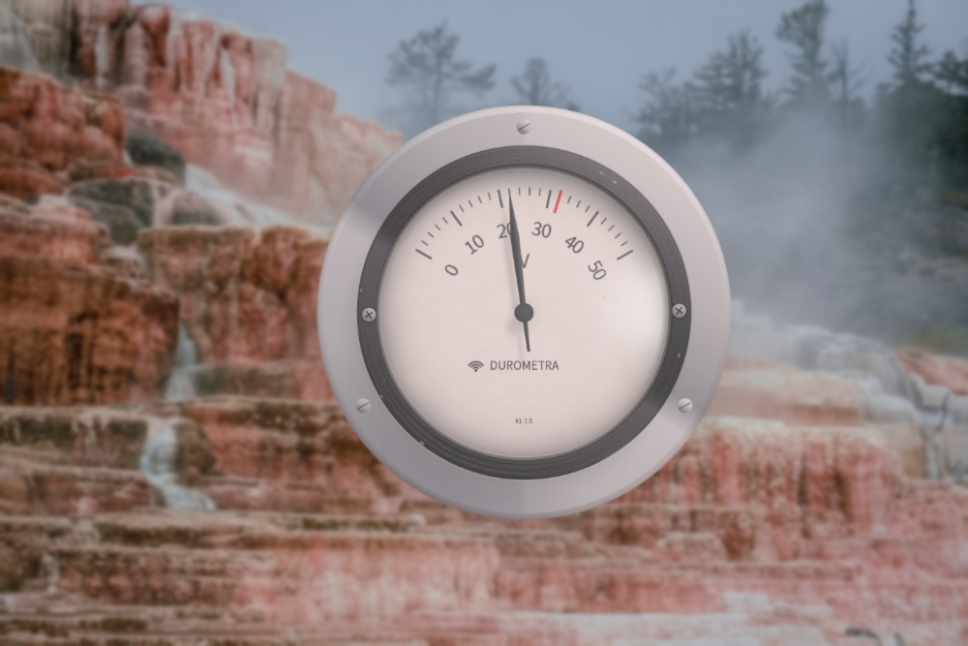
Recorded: 22 V
